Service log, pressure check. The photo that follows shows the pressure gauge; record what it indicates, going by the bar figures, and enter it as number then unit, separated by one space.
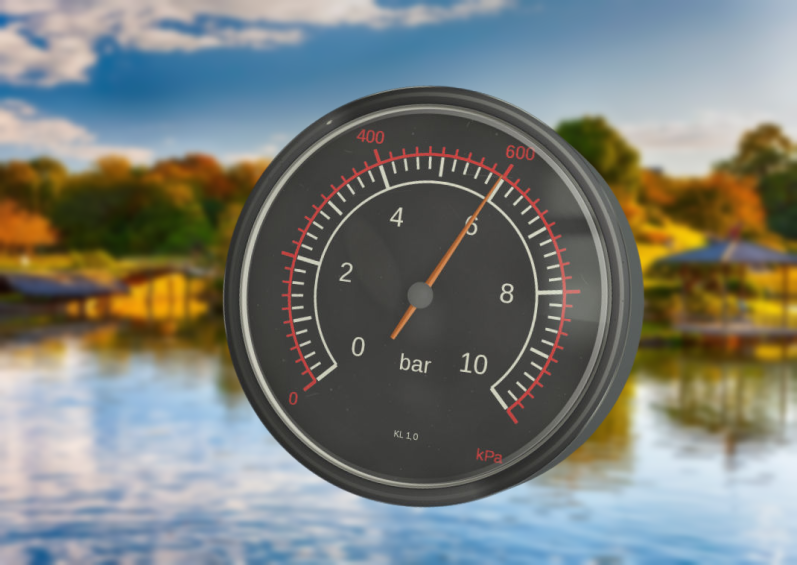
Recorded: 6 bar
